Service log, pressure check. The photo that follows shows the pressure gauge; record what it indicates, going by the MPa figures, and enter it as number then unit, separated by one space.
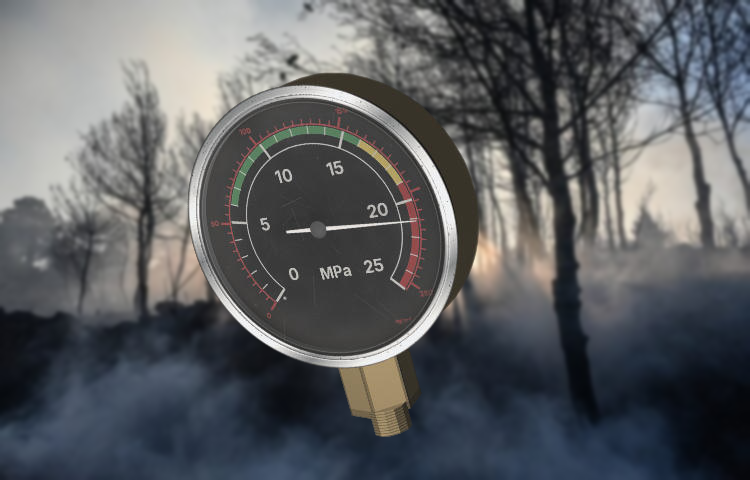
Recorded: 21 MPa
